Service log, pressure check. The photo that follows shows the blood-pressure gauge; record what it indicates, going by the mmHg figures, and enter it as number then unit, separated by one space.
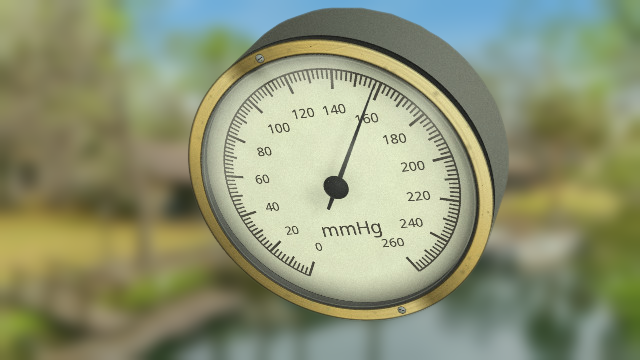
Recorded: 158 mmHg
